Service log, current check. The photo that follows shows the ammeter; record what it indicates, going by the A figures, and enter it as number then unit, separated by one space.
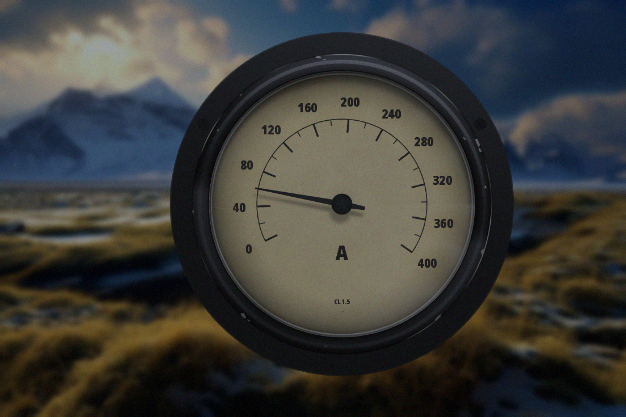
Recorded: 60 A
